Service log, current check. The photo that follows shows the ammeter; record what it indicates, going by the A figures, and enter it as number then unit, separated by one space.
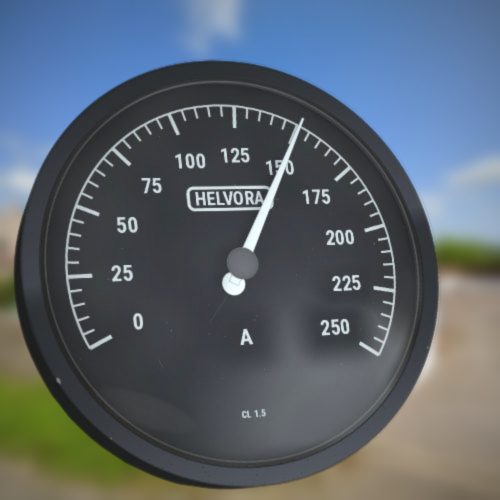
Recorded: 150 A
